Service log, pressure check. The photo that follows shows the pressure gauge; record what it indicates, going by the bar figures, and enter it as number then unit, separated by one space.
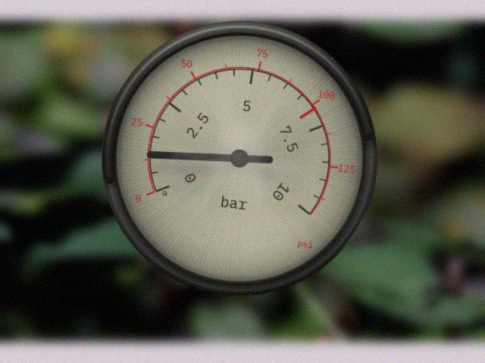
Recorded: 1 bar
